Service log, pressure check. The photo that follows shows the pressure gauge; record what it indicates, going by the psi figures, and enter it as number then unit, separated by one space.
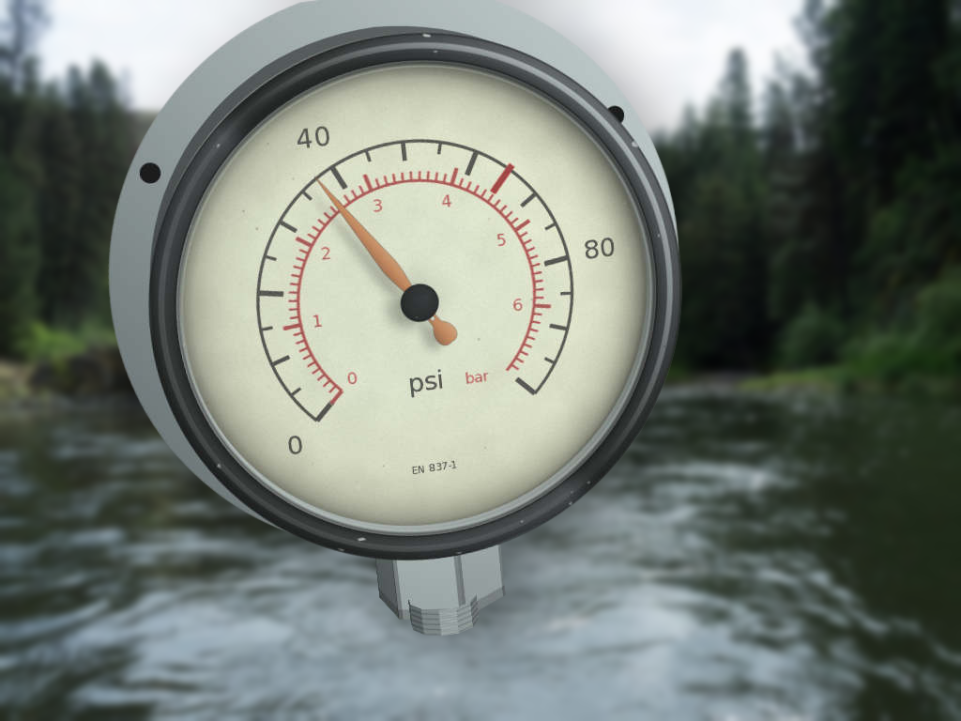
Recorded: 37.5 psi
